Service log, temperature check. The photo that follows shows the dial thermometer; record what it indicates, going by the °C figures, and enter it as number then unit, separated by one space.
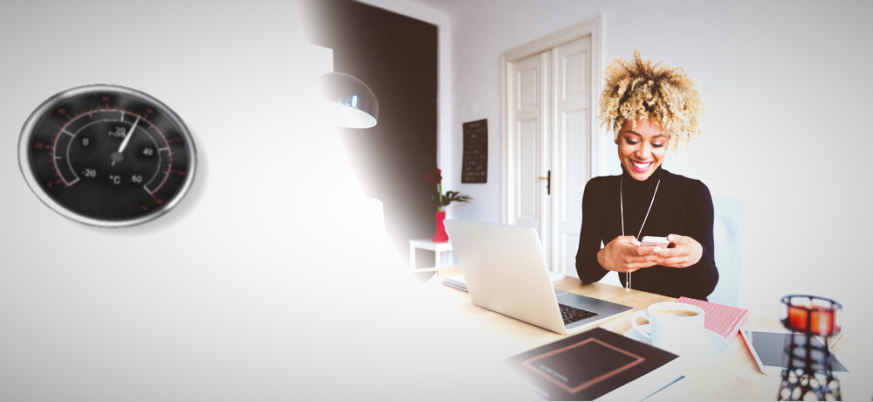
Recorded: 25 °C
